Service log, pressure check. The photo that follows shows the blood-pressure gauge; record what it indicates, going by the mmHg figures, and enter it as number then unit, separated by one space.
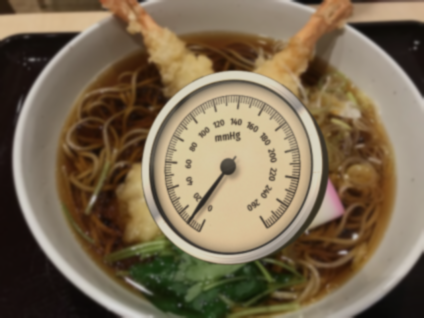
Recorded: 10 mmHg
